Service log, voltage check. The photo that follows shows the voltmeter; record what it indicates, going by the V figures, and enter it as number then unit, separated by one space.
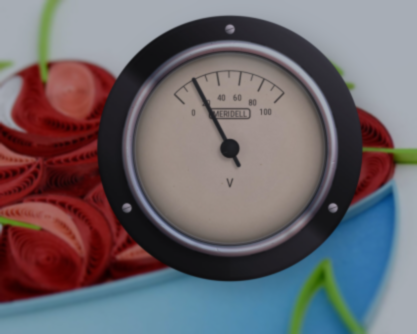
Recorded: 20 V
